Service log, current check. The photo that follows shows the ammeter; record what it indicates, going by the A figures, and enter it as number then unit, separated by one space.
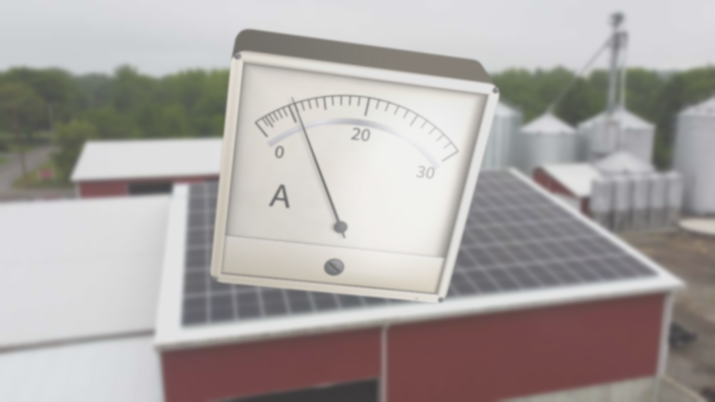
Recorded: 11 A
